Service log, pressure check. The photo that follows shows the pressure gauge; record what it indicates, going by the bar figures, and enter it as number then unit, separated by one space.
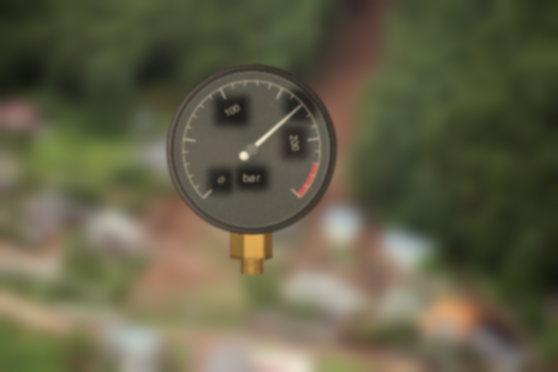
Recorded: 170 bar
